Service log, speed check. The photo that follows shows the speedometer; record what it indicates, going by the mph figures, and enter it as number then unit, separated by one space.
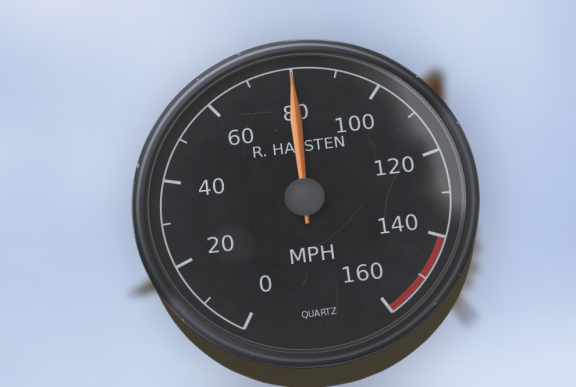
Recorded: 80 mph
